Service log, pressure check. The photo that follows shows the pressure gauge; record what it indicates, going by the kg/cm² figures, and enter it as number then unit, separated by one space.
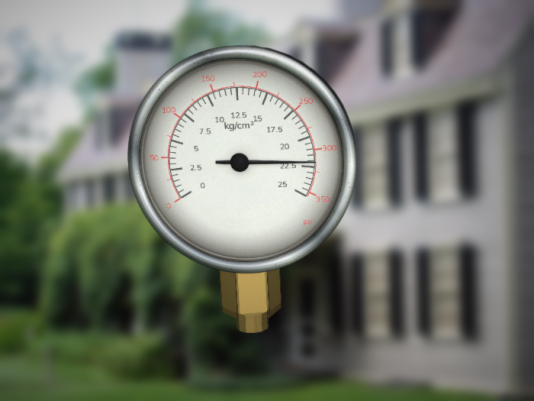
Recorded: 22 kg/cm²
